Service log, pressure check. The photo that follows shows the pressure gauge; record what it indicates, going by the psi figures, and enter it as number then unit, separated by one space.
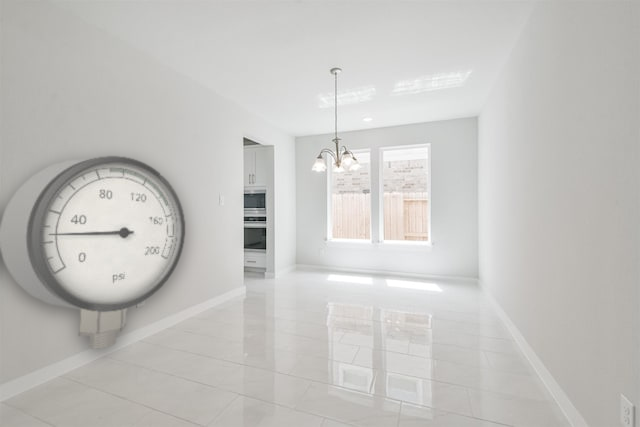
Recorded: 25 psi
